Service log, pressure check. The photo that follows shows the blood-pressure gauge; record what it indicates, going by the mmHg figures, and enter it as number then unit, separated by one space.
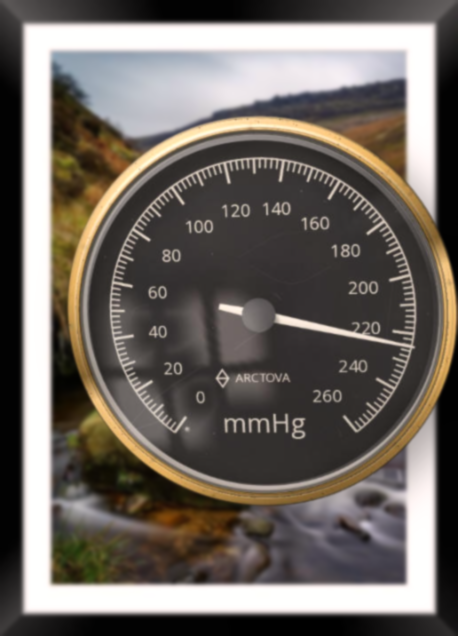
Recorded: 224 mmHg
